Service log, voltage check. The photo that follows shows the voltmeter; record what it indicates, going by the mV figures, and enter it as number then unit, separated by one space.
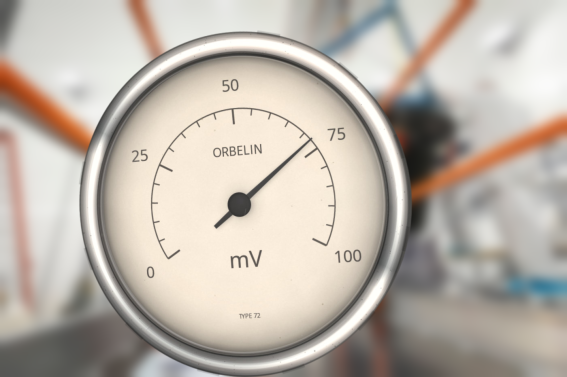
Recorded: 72.5 mV
